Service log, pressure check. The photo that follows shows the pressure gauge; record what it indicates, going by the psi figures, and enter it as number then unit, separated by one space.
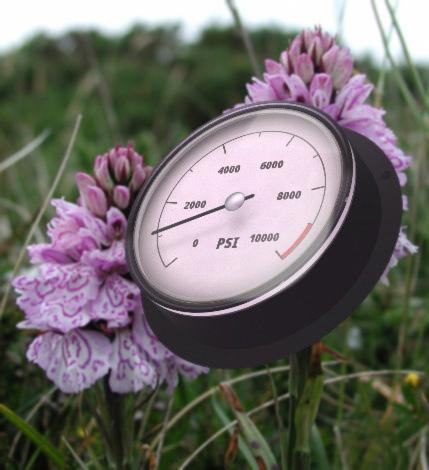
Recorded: 1000 psi
